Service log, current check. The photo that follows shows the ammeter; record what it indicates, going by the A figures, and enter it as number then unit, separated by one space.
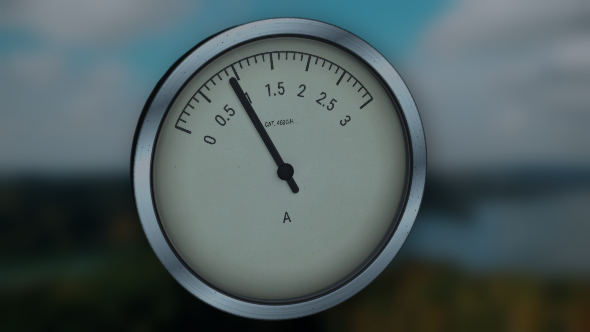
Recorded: 0.9 A
